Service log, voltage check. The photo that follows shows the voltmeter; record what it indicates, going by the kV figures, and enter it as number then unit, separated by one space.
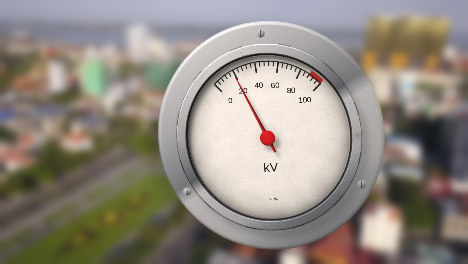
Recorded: 20 kV
